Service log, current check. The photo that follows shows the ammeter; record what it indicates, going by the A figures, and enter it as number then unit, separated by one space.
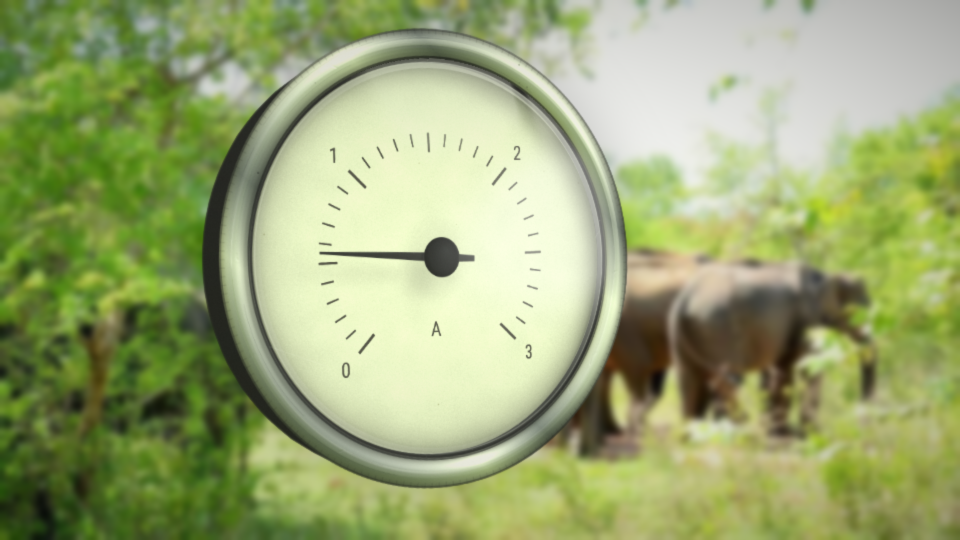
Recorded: 0.55 A
